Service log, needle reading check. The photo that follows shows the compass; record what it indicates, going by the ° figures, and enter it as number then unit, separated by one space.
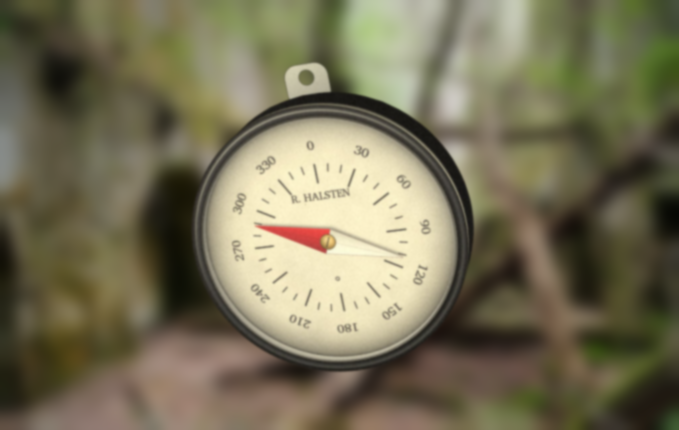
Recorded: 290 °
